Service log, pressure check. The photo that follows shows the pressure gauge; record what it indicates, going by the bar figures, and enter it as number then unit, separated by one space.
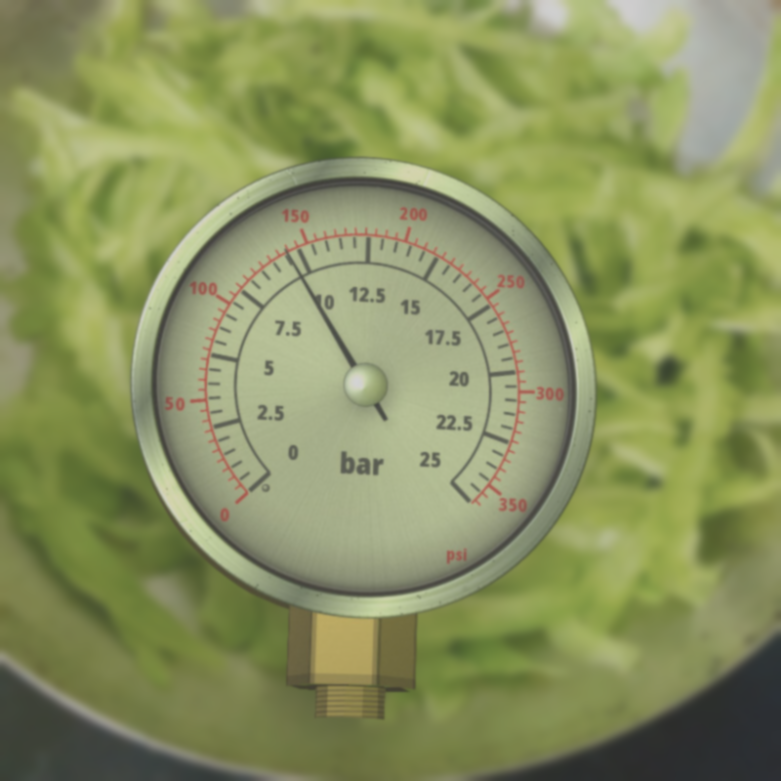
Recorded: 9.5 bar
